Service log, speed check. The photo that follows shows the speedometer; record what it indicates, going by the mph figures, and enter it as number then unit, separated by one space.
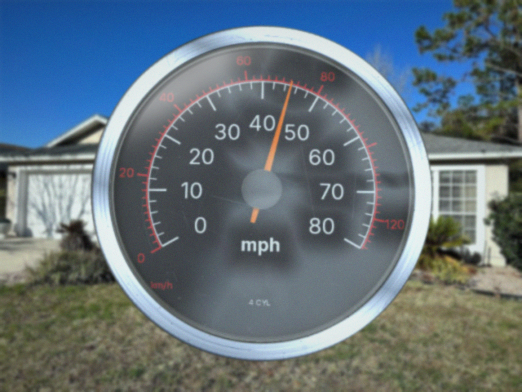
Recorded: 45 mph
